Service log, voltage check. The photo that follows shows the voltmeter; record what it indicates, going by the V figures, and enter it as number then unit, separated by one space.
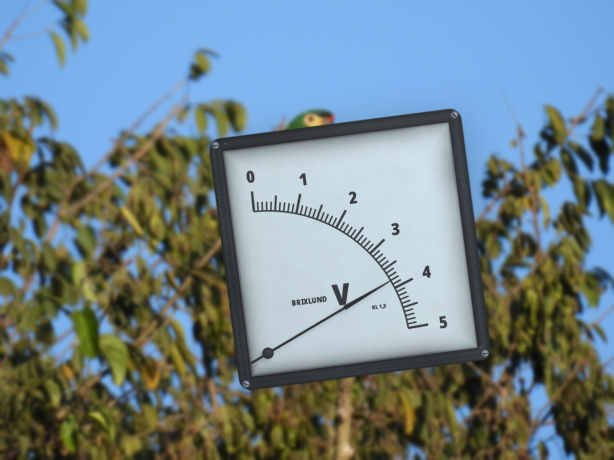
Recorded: 3.8 V
